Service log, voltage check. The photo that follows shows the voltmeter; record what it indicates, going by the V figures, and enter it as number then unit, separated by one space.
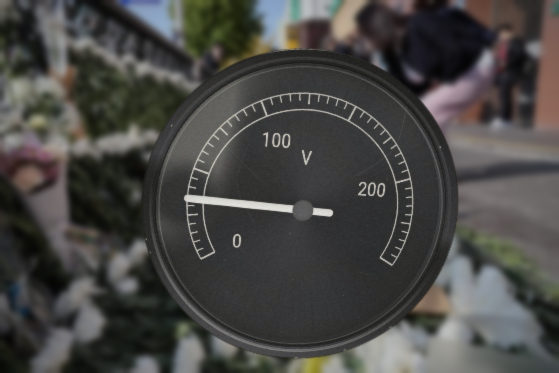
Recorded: 35 V
